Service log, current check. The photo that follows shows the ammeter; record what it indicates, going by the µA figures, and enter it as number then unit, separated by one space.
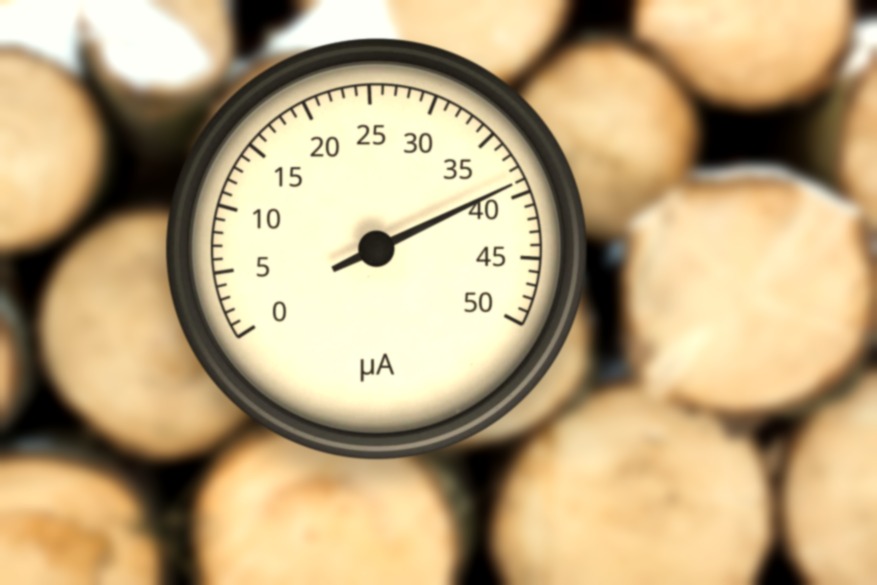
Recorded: 39 µA
